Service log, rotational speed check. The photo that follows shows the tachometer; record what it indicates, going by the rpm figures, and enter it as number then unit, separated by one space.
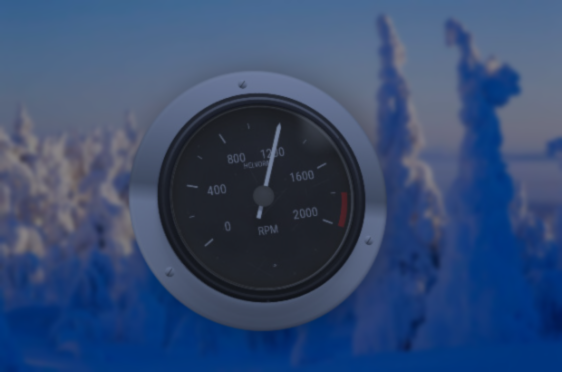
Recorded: 1200 rpm
